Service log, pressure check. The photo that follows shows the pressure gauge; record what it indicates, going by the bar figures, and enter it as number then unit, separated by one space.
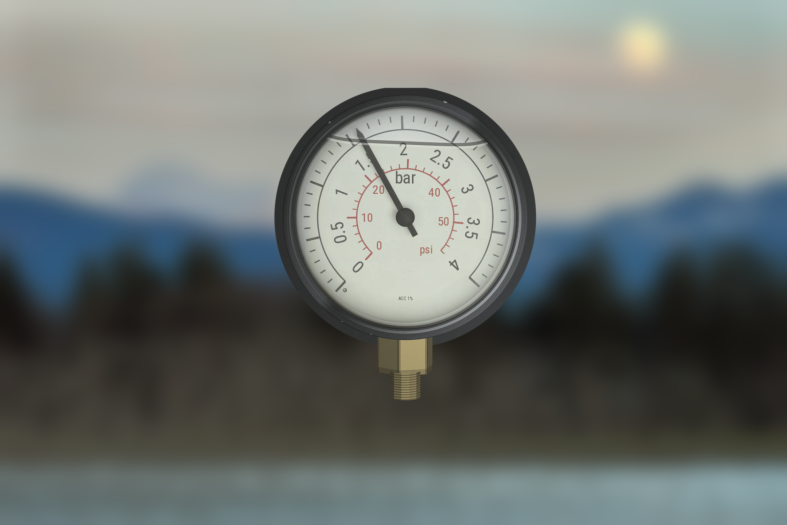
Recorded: 1.6 bar
